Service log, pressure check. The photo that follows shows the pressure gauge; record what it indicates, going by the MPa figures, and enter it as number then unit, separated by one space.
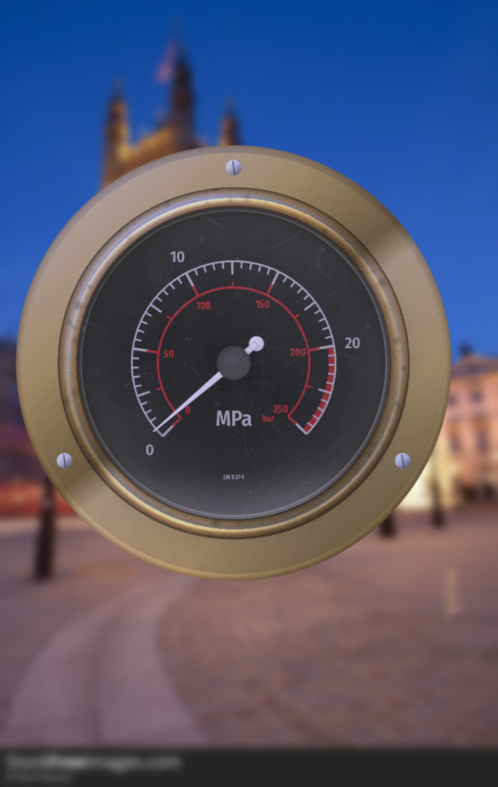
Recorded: 0.5 MPa
